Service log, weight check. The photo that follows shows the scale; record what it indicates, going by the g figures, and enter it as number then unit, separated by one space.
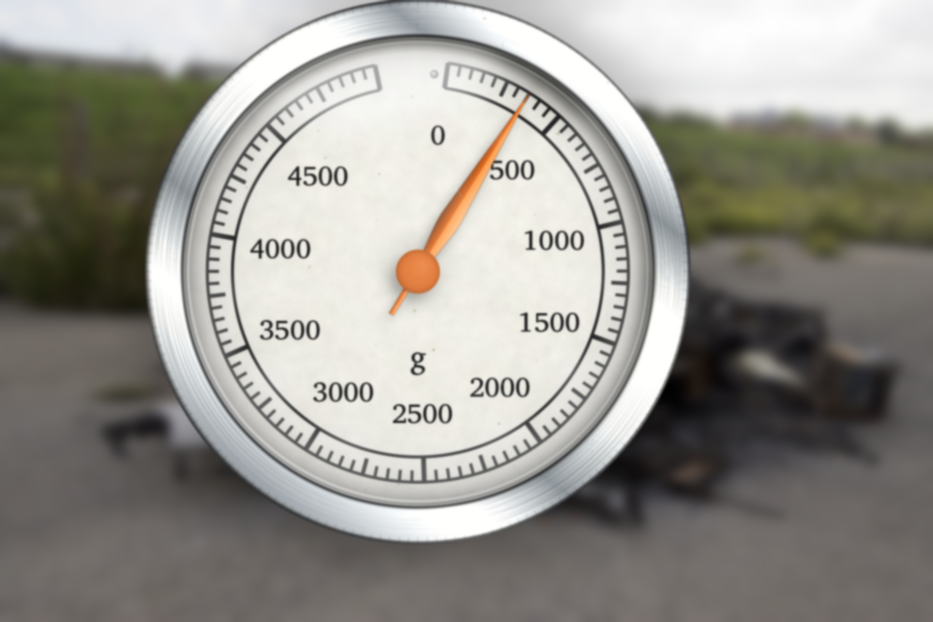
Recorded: 350 g
